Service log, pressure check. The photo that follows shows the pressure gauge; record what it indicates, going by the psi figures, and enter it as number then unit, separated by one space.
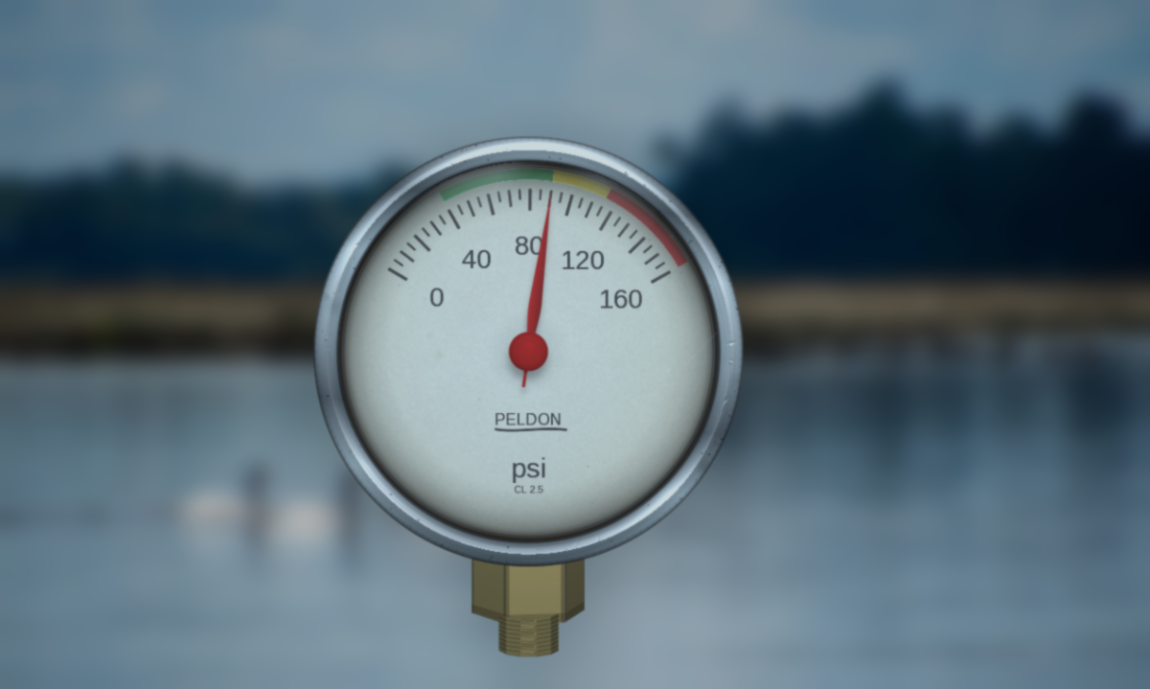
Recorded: 90 psi
